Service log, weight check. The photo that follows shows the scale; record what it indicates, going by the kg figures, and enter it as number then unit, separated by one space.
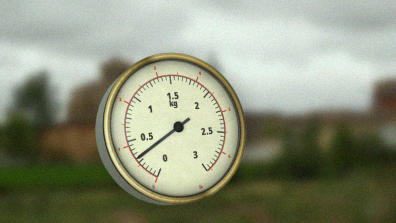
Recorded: 0.3 kg
